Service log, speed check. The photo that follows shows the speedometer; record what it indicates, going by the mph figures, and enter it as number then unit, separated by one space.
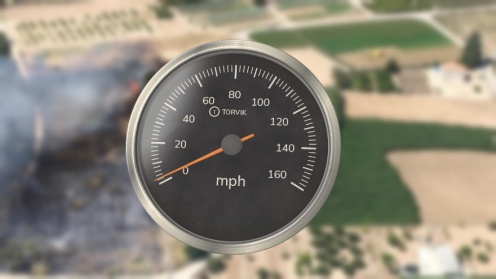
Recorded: 2 mph
